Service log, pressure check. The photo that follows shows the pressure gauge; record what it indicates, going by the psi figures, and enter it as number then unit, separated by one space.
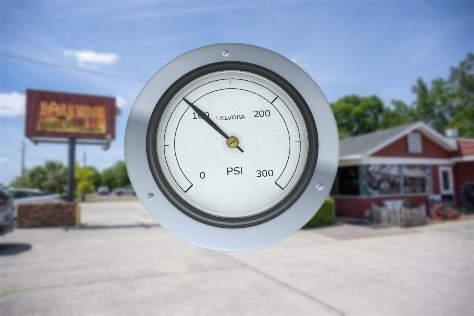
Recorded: 100 psi
